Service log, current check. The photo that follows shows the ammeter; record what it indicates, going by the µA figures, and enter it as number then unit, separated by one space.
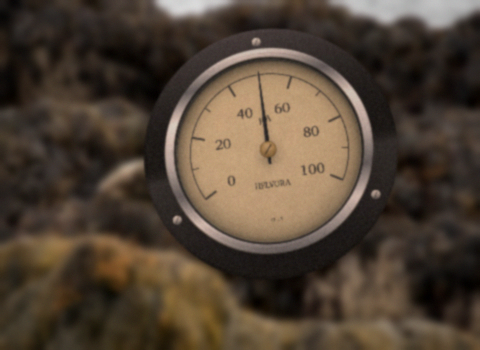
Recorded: 50 µA
